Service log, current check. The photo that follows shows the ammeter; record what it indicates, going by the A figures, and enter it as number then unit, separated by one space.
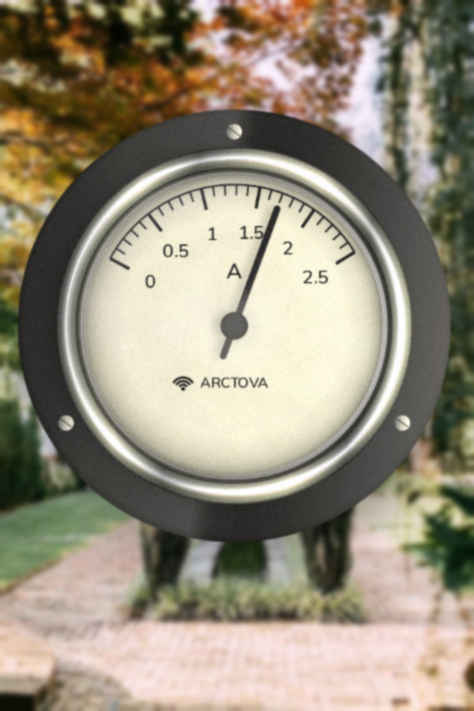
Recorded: 1.7 A
